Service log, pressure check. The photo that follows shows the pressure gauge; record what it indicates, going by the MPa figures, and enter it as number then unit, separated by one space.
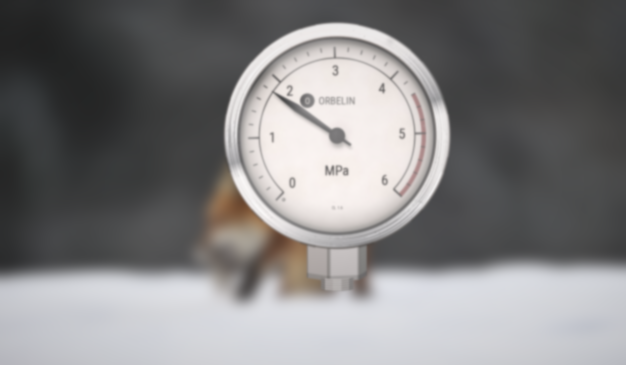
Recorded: 1.8 MPa
